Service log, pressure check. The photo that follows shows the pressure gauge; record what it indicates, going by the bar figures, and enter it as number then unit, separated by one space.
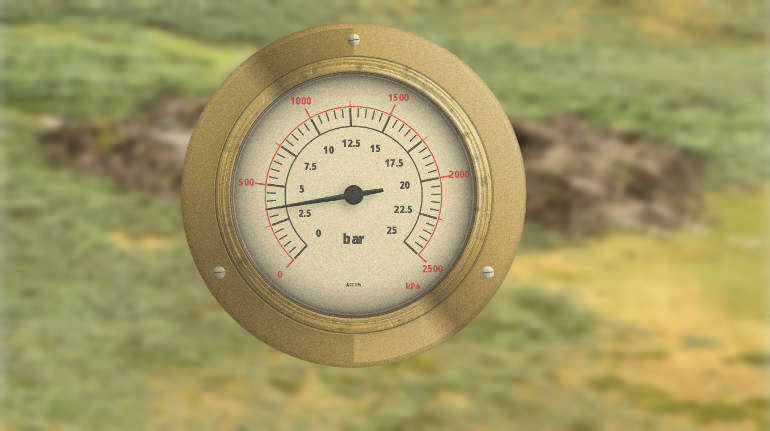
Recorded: 3.5 bar
